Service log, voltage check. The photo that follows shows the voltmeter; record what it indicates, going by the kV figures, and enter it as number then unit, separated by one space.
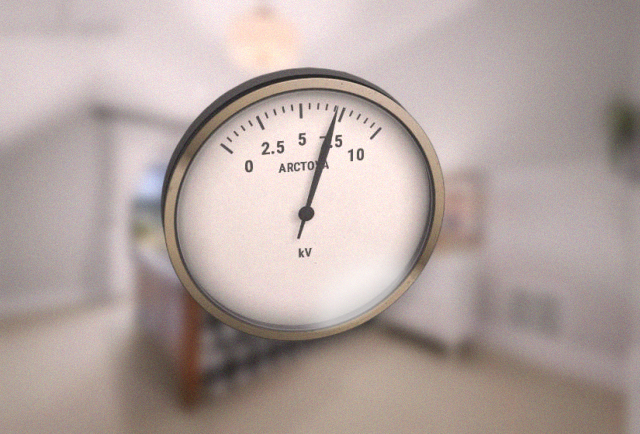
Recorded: 7 kV
